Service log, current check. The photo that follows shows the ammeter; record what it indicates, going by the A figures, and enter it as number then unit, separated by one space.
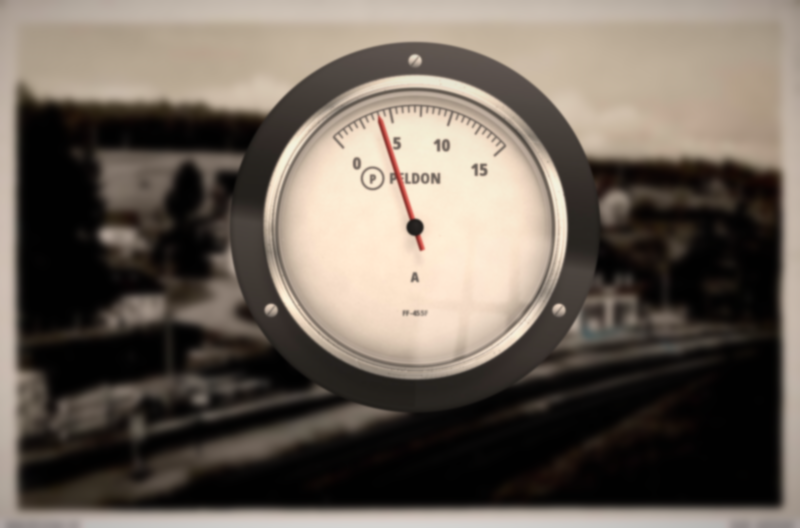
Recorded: 4 A
